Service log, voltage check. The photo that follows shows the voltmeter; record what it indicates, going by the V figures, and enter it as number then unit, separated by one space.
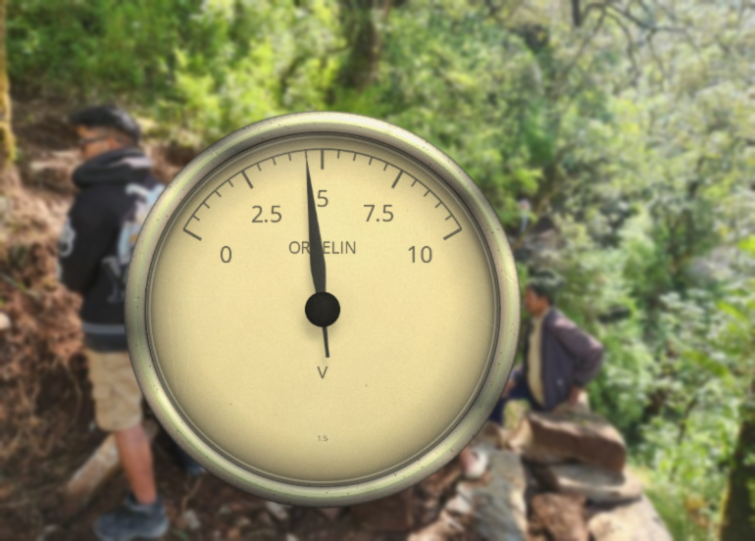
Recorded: 4.5 V
